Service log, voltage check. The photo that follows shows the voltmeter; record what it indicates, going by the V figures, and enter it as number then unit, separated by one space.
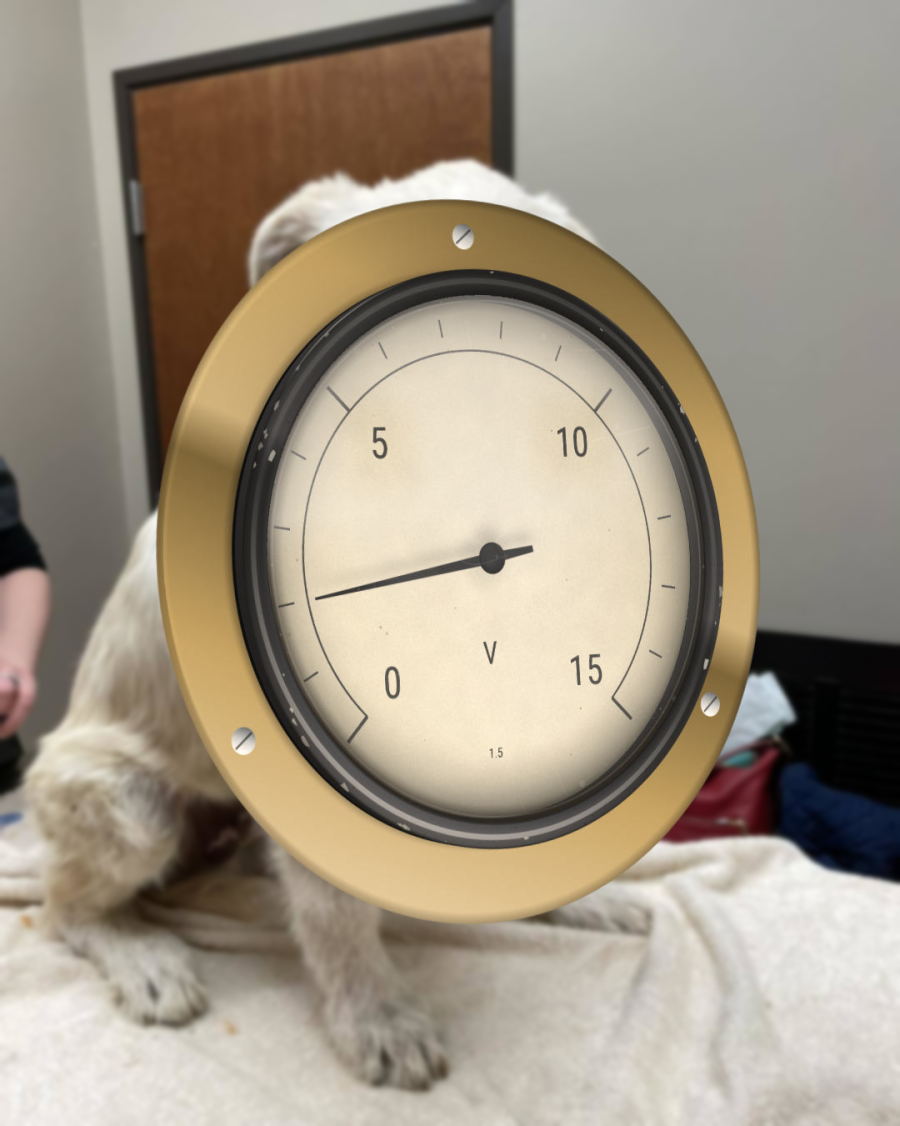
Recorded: 2 V
